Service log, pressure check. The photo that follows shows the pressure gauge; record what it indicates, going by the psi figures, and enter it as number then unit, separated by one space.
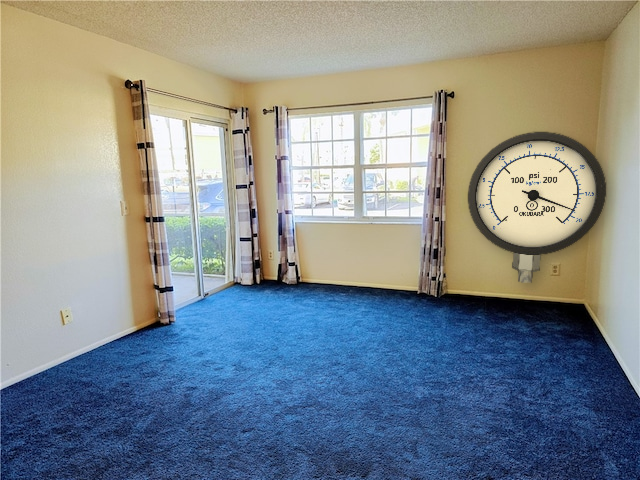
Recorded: 275 psi
